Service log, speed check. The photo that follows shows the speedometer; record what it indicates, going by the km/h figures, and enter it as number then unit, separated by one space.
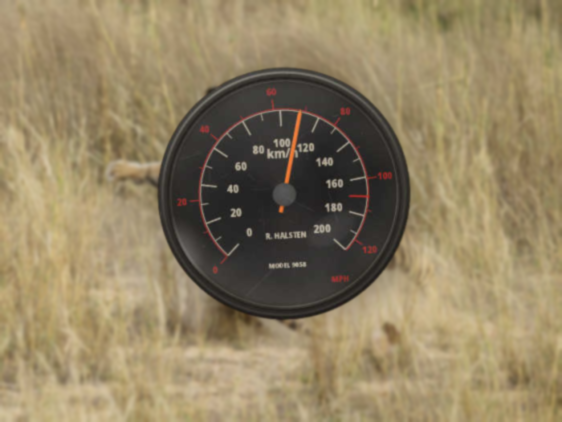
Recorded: 110 km/h
